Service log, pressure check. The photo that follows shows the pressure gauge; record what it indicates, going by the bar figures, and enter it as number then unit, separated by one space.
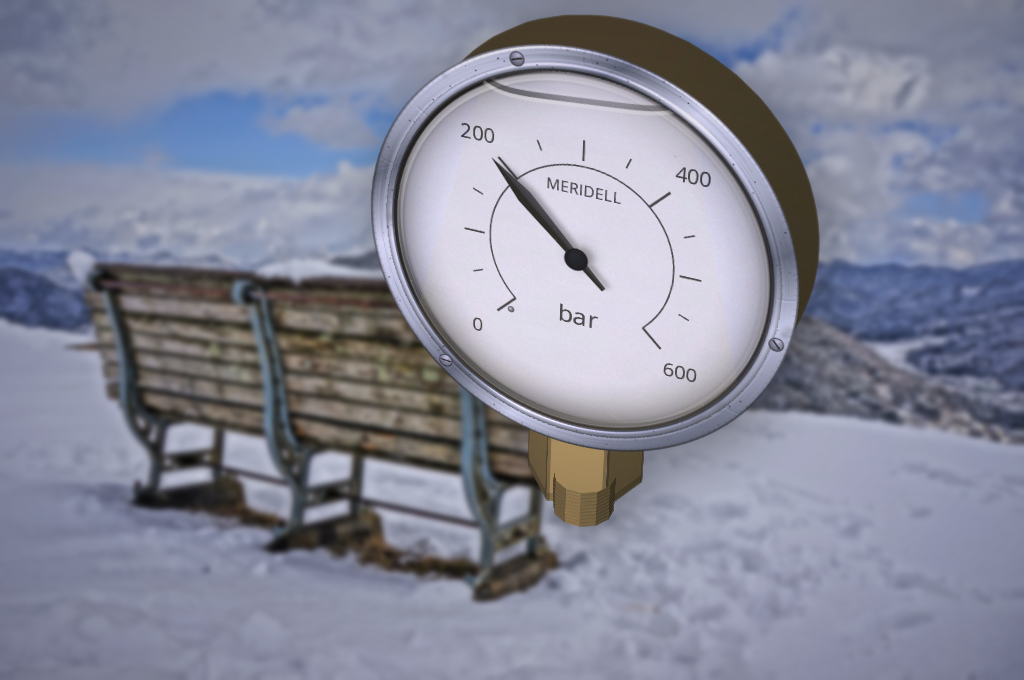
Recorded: 200 bar
